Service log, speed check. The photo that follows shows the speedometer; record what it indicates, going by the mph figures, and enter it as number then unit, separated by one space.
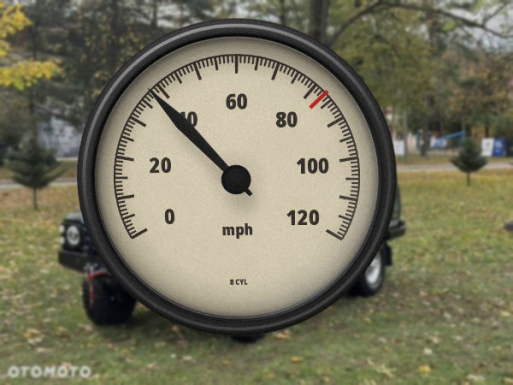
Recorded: 38 mph
